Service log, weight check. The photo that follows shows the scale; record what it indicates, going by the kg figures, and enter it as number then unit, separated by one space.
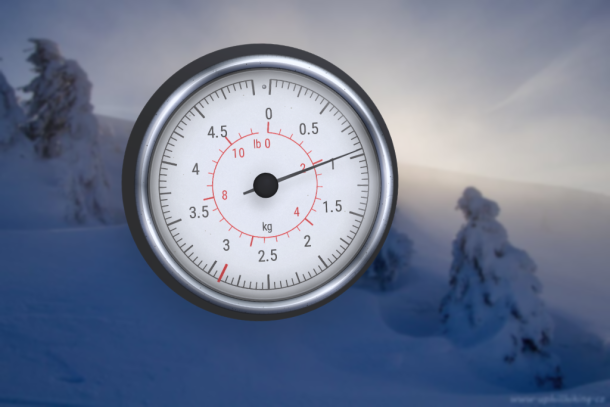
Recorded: 0.95 kg
